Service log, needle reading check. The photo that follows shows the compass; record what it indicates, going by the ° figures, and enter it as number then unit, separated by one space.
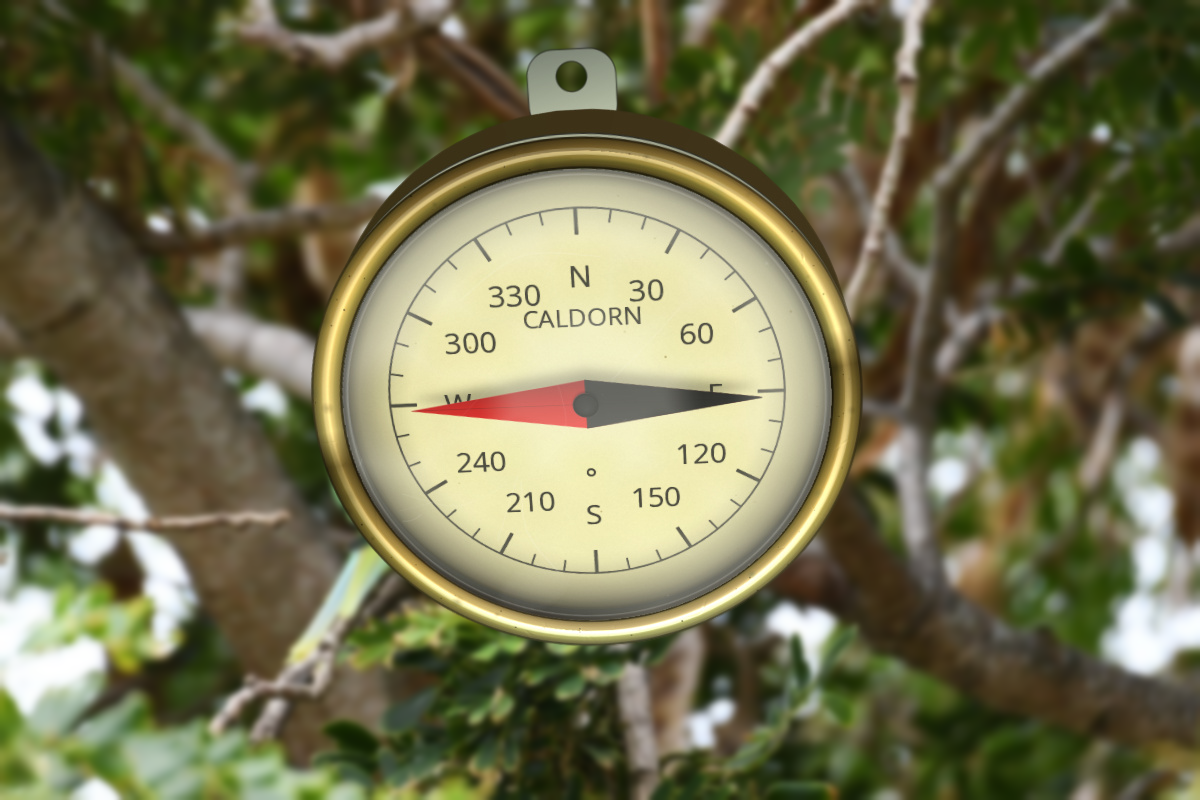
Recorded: 270 °
